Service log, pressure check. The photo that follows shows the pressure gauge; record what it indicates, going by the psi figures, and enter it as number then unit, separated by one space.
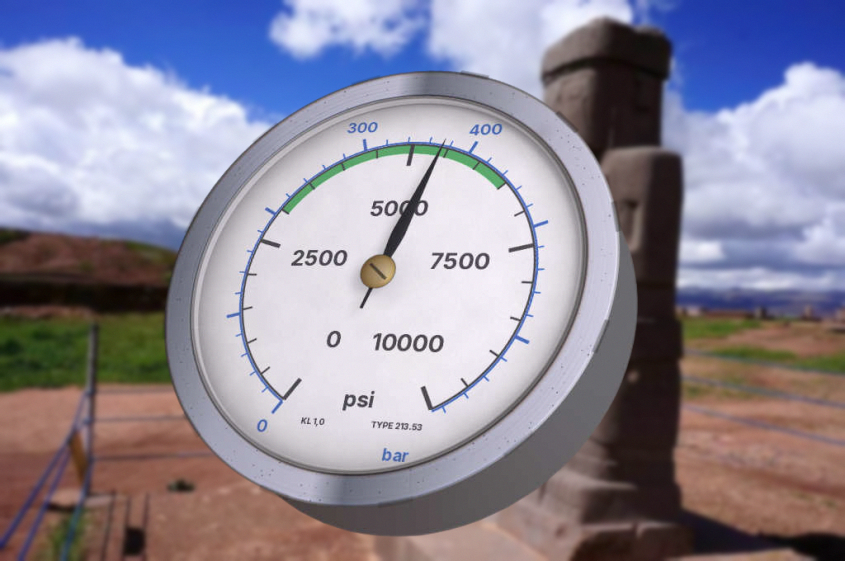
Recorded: 5500 psi
